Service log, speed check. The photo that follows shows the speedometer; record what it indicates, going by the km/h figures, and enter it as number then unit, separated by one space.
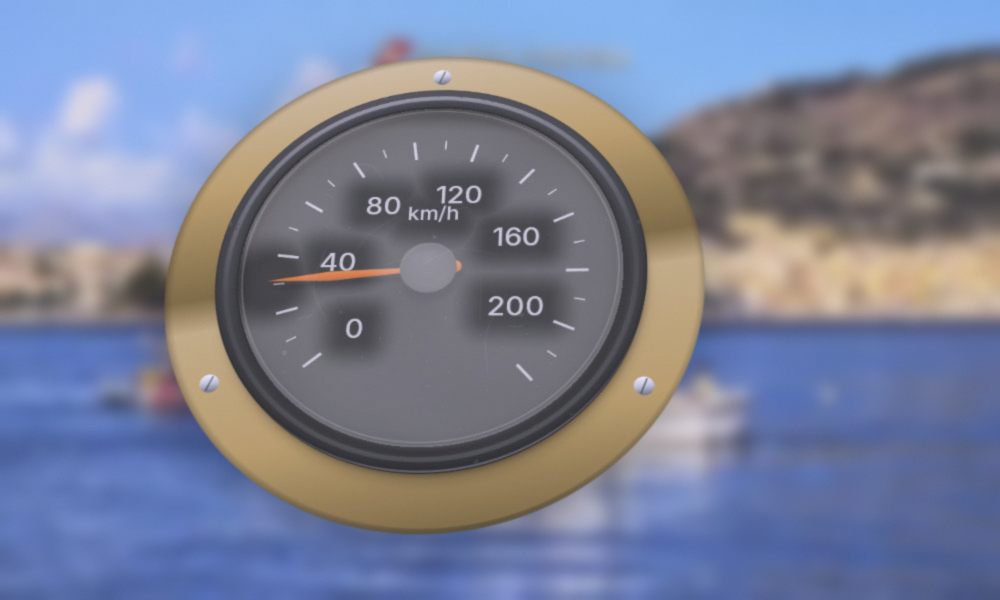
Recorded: 30 km/h
